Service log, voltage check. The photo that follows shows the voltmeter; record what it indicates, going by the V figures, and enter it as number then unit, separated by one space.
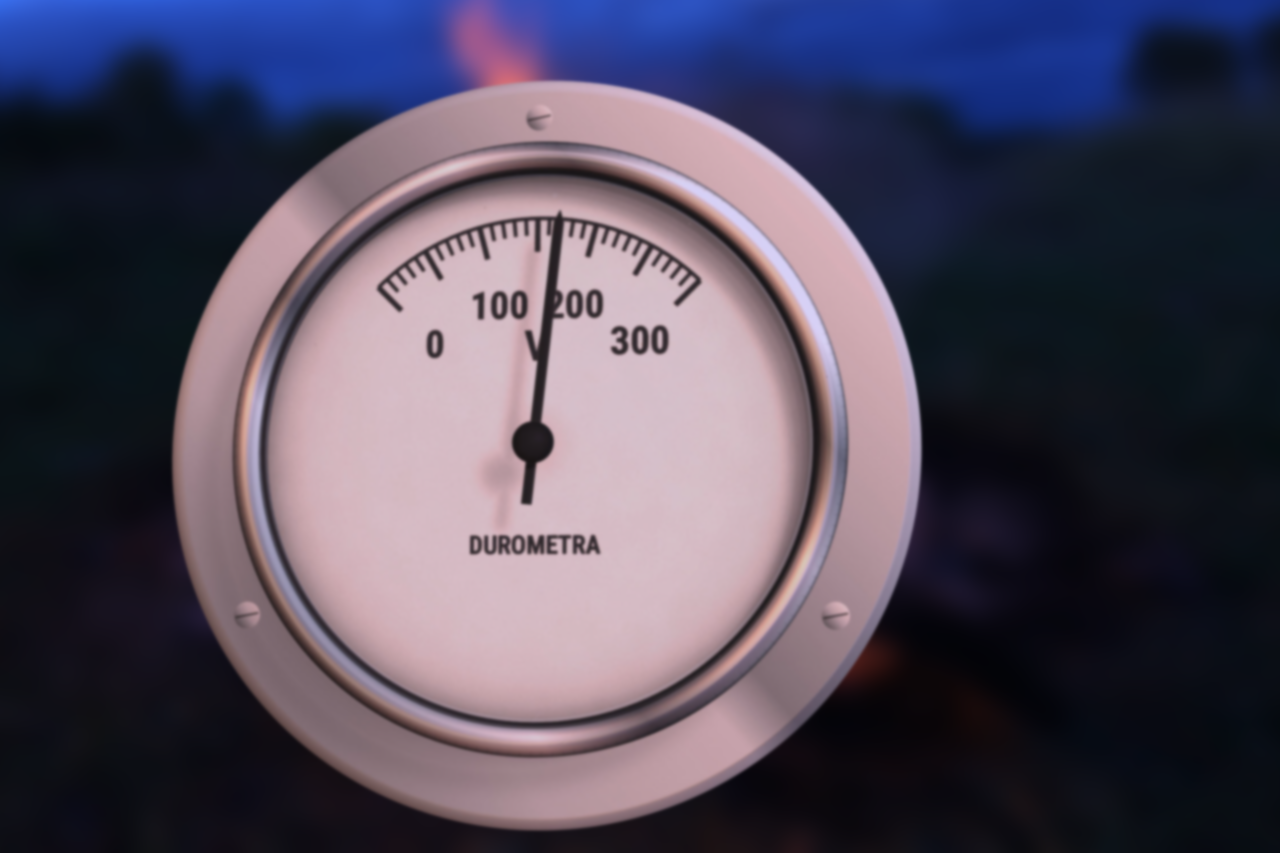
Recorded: 170 V
